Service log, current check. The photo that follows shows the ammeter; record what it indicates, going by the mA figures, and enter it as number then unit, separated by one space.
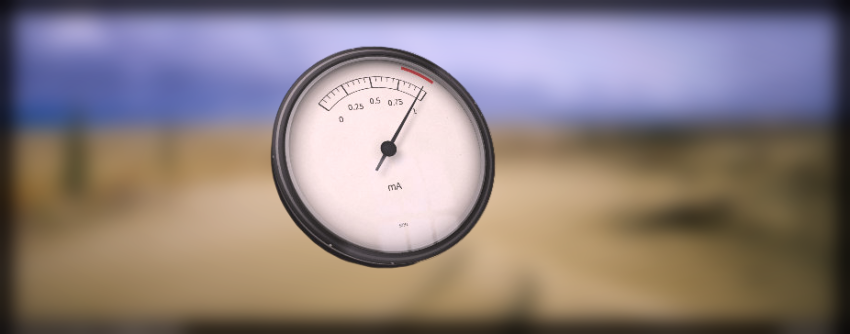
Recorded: 0.95 mA
